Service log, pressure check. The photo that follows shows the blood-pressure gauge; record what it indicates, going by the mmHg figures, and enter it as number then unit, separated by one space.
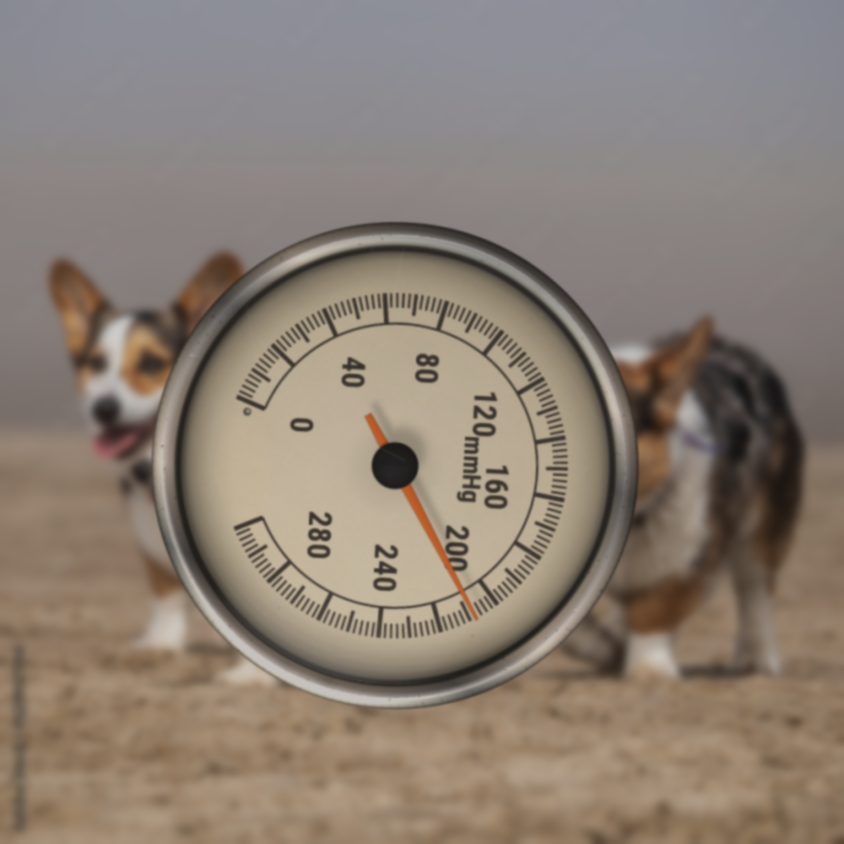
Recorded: 208 mmHg
